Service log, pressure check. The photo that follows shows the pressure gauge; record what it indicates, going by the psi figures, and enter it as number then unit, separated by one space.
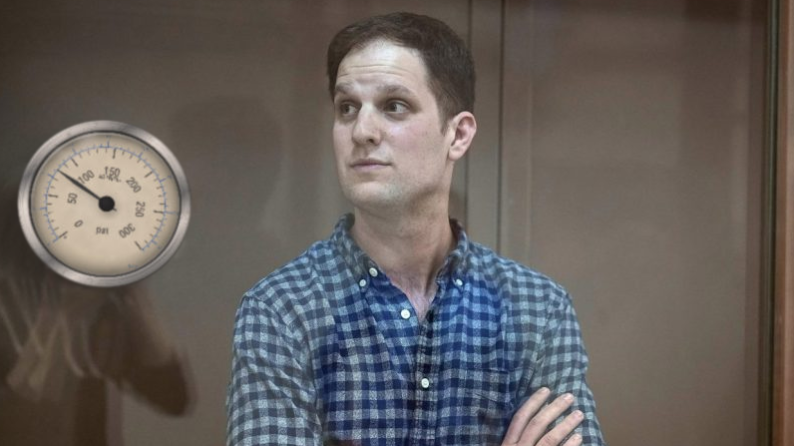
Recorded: 80 psi
